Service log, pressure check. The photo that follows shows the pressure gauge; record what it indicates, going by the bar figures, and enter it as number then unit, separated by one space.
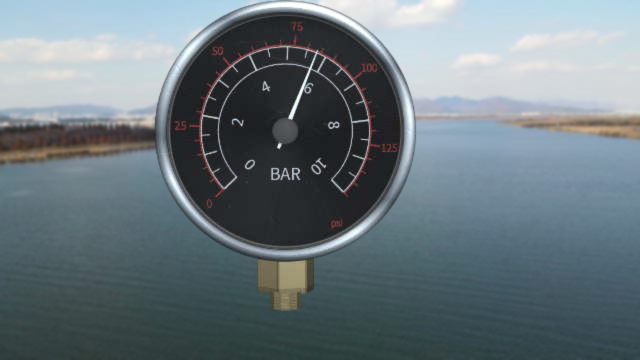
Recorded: 5.75 bar
